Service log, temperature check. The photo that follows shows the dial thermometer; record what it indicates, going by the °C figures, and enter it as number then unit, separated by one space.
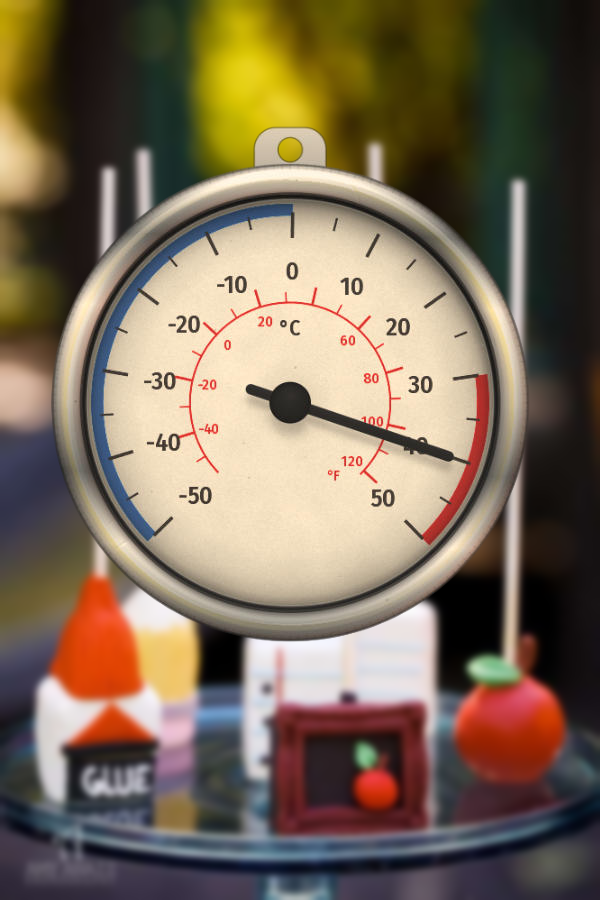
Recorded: 40 °C
